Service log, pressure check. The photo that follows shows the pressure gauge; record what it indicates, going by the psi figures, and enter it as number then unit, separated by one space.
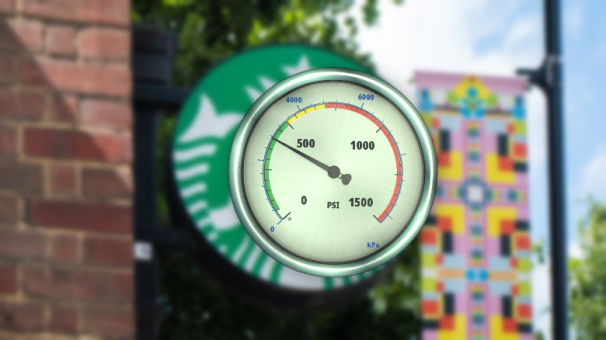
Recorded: 400 psi
